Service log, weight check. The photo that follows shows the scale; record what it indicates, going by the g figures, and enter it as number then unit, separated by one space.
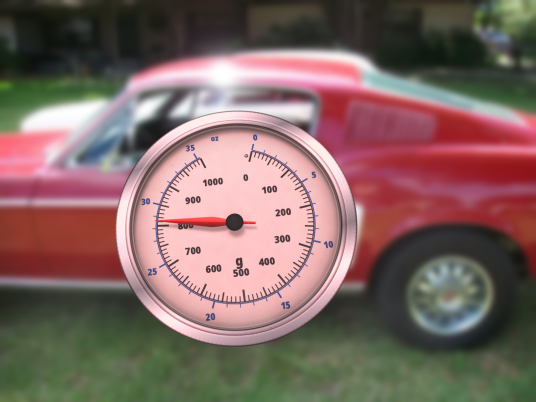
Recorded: 810 g
